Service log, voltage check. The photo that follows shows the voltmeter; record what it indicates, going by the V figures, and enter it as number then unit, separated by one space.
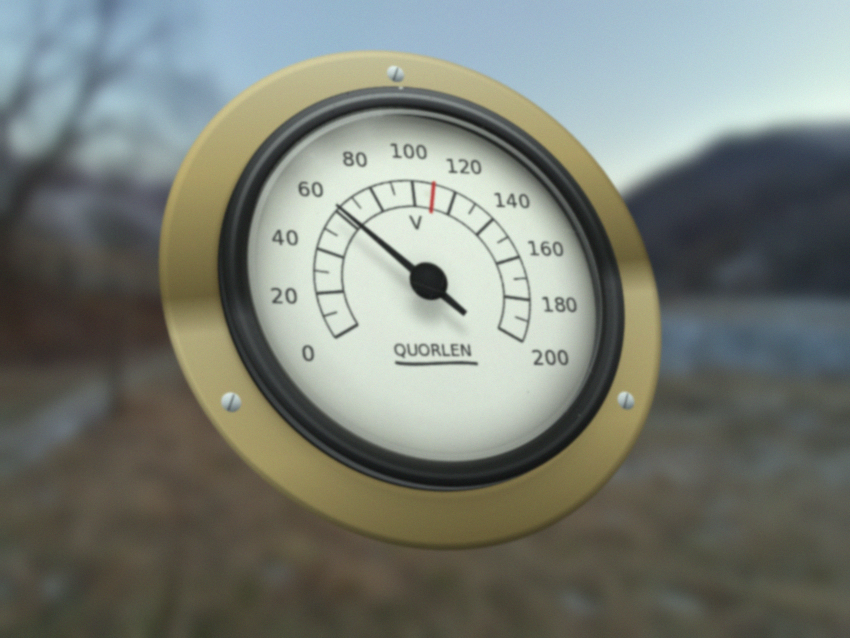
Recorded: 60 V
